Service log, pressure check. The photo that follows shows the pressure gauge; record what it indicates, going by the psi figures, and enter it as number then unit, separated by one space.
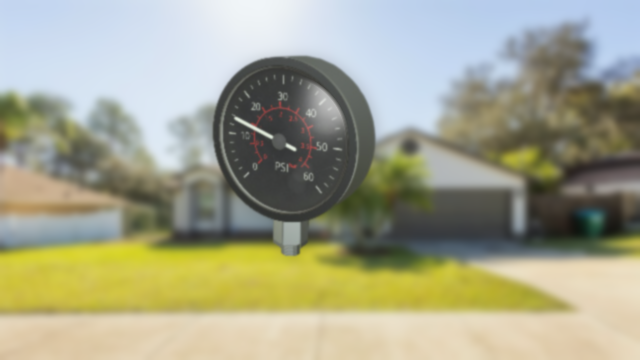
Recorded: 14 psi
